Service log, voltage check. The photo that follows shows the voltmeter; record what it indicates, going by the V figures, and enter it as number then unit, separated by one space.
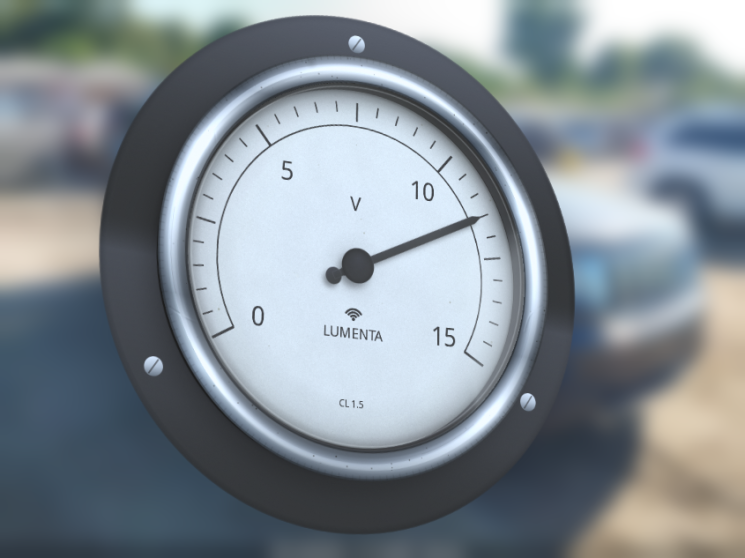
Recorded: 11.5 V
